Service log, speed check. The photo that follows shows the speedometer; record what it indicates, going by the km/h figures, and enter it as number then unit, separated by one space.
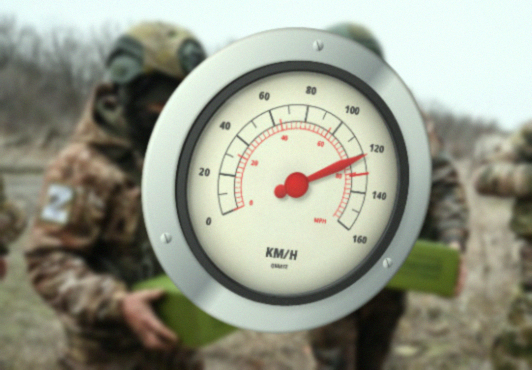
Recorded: 120 km/h
